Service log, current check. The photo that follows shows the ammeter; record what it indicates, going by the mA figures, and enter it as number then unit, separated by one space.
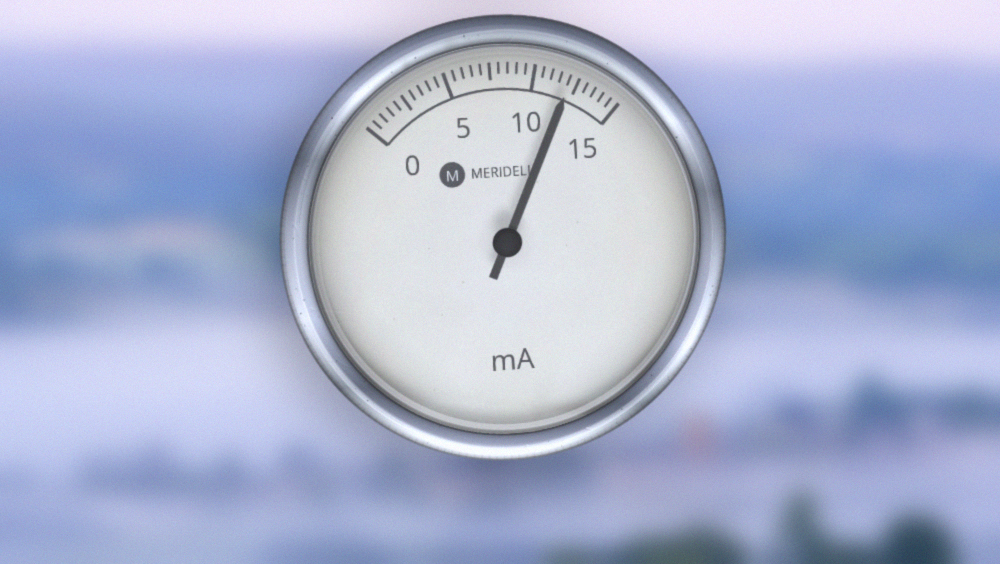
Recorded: 12 mA
